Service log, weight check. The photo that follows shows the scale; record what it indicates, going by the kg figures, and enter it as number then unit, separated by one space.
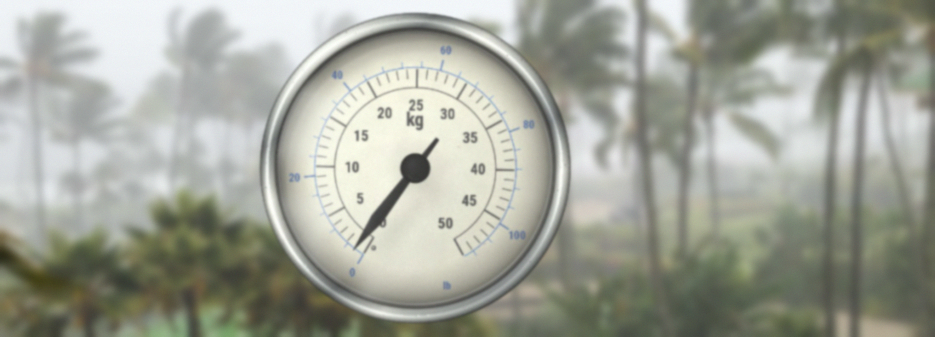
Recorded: 1 kg
